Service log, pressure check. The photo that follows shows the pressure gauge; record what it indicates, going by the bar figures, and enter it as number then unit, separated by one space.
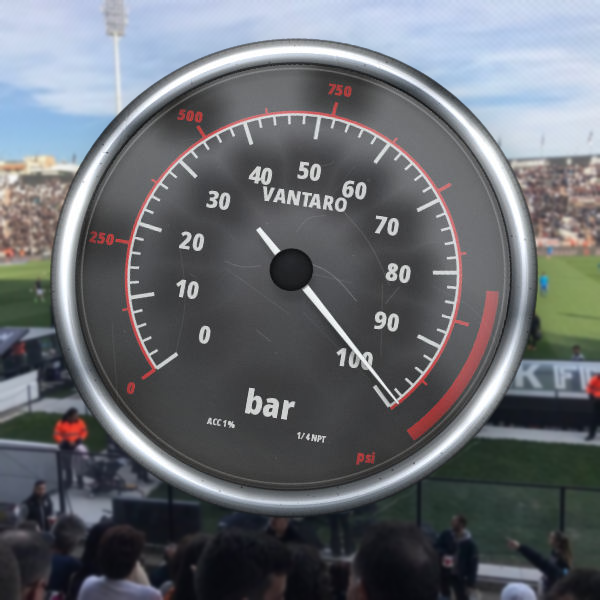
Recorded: 99 bar
